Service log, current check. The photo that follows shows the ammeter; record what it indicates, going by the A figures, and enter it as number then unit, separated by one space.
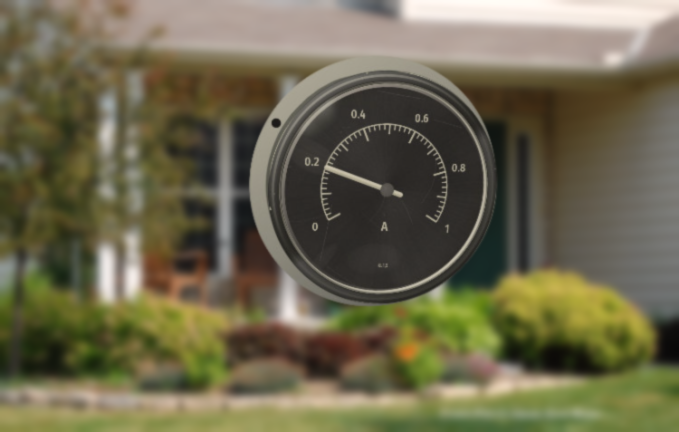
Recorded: 0.2 A
